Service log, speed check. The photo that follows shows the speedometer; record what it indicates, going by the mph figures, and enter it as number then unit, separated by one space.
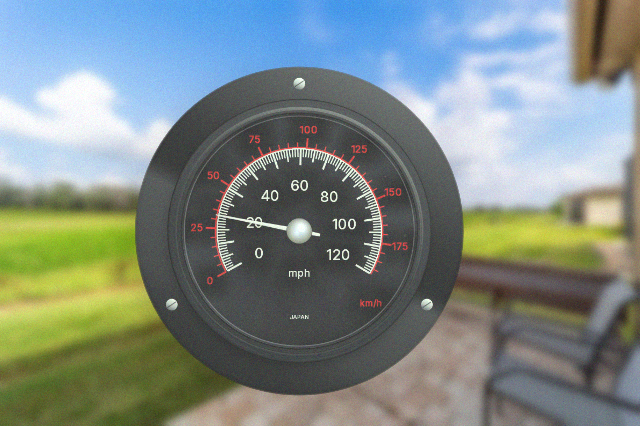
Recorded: 20 mph
